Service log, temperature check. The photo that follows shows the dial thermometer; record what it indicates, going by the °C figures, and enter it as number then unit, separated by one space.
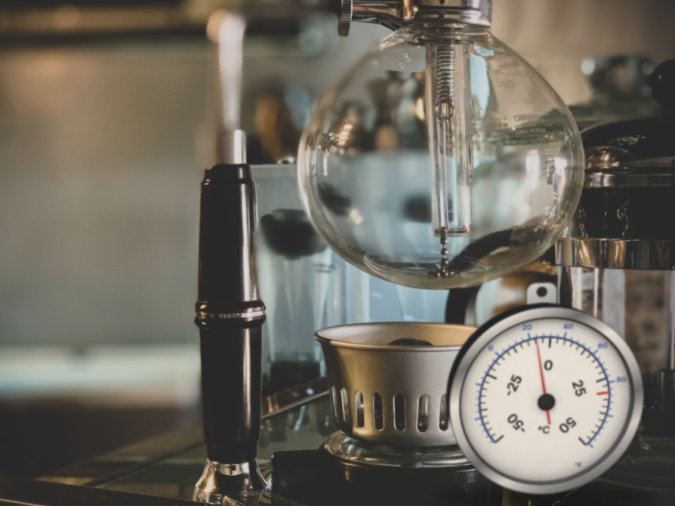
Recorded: -5 °C
